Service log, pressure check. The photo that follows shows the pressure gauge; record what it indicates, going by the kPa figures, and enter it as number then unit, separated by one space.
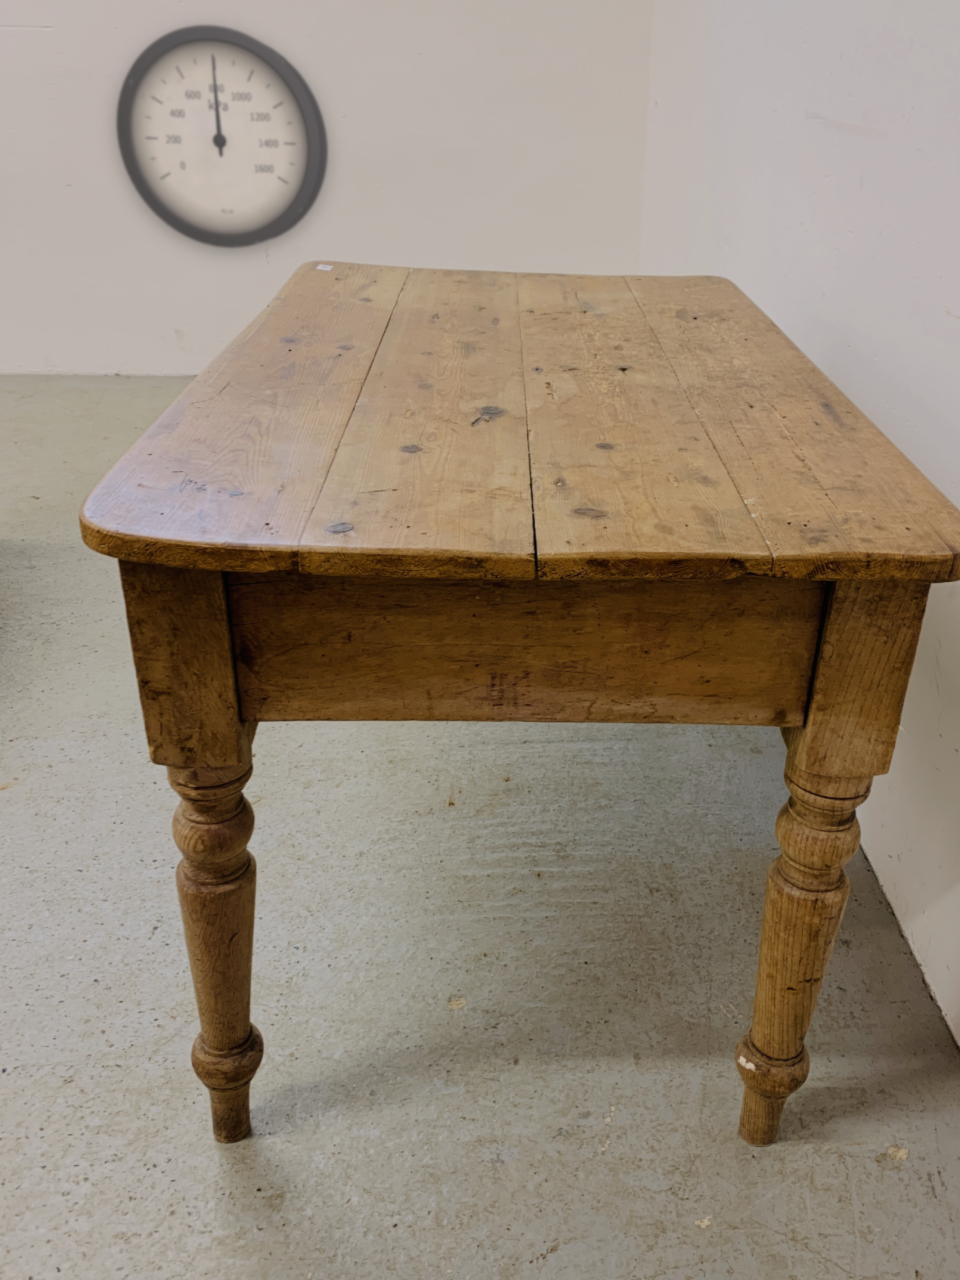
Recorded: 800 kPa
